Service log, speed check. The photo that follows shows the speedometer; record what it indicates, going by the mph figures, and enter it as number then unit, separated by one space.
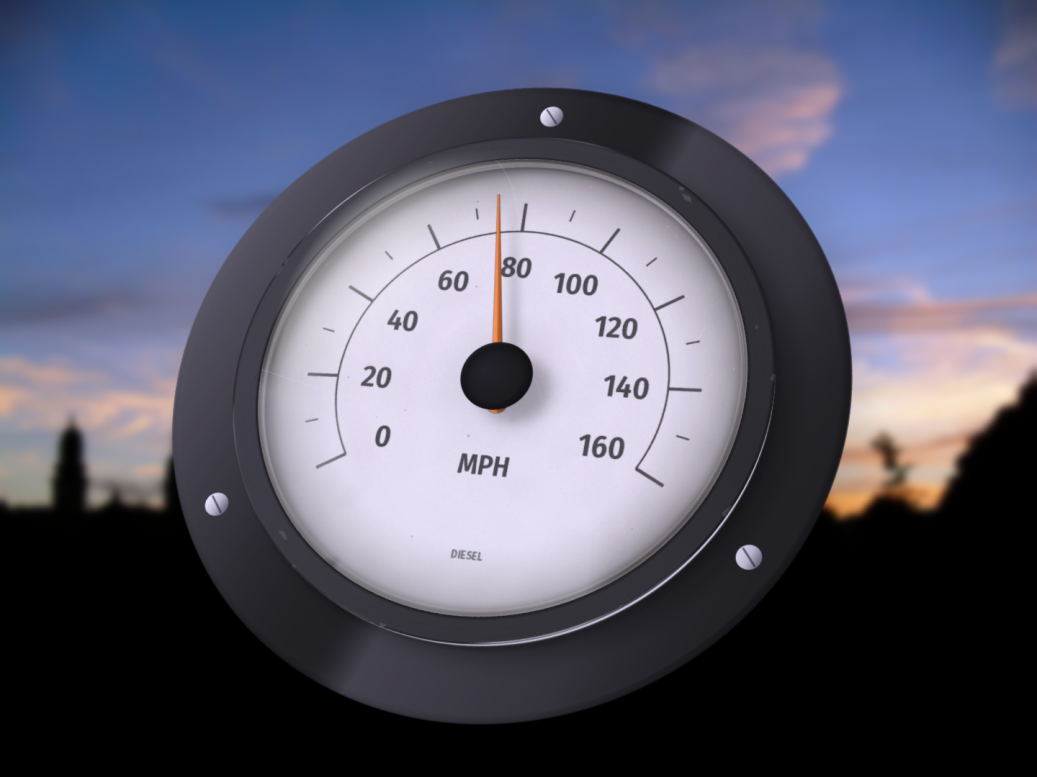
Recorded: 75 mph
